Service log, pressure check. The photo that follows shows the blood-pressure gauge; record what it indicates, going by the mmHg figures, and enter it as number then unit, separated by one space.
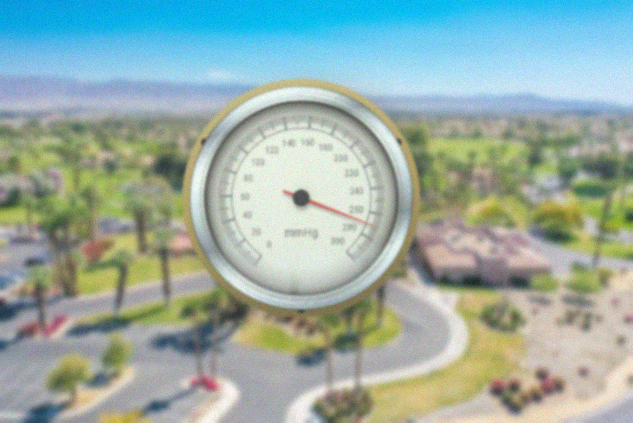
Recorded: 270 mmHg
